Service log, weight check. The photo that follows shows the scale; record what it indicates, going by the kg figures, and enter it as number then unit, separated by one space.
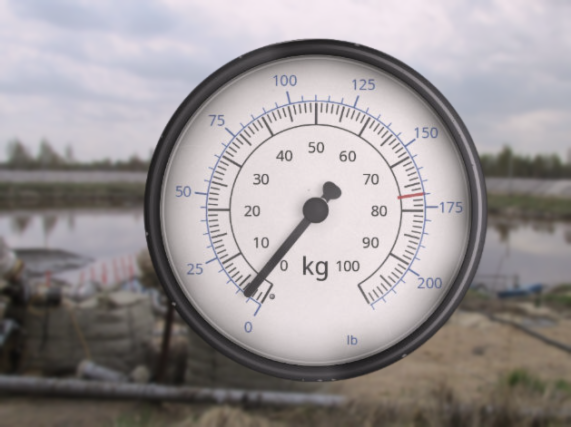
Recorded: 3 kg
